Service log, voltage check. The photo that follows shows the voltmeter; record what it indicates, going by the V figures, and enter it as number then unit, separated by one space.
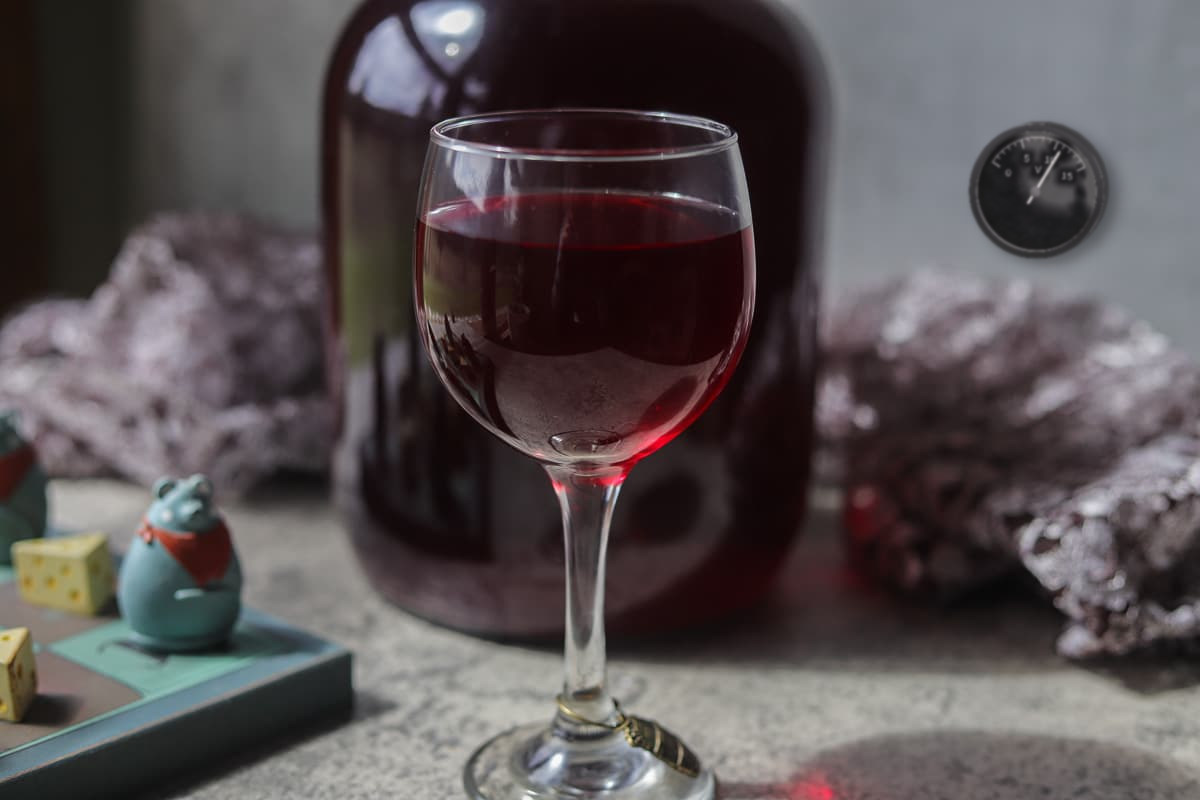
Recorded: 11 V
